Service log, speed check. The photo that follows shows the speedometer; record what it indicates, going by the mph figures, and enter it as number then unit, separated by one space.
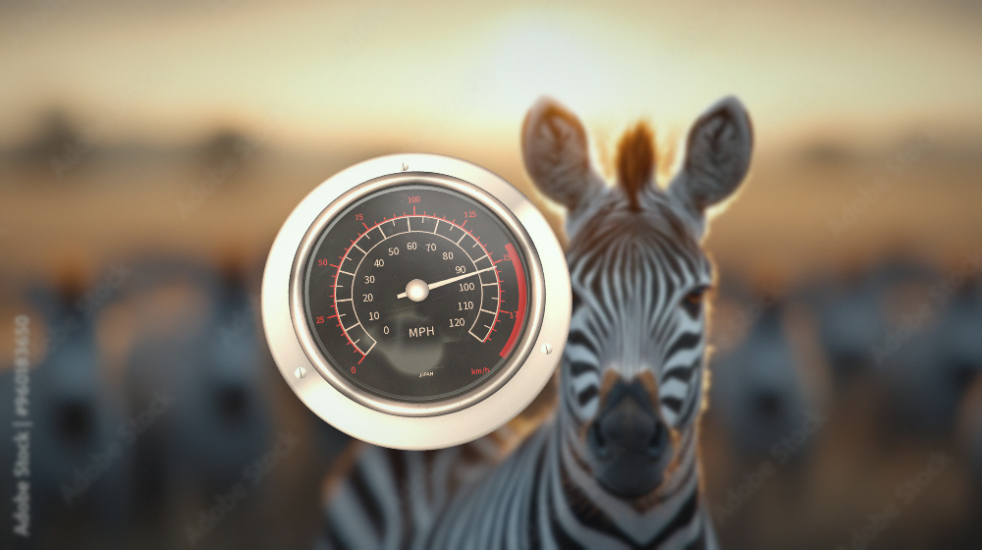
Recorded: 95 mph
